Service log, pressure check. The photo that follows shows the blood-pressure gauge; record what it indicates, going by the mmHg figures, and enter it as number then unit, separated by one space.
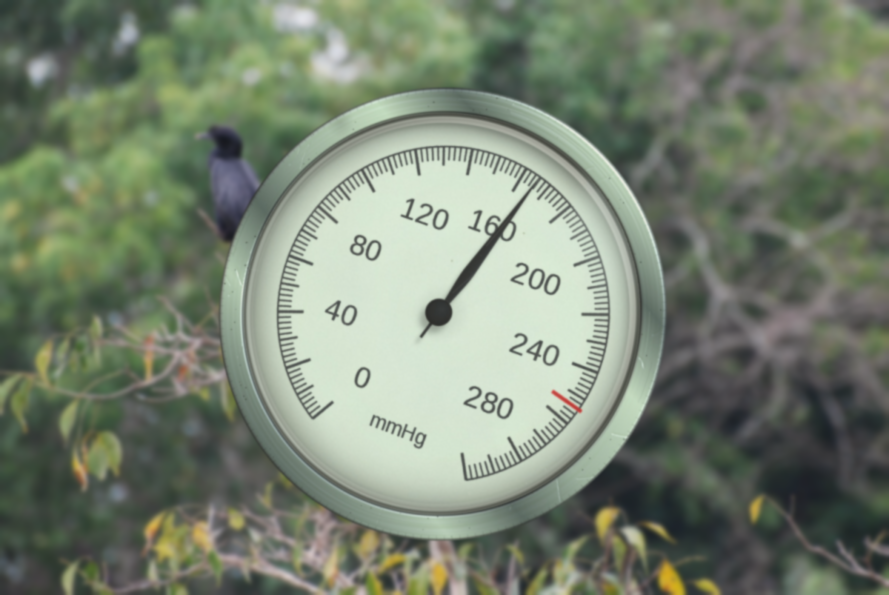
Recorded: 166 mmHg
